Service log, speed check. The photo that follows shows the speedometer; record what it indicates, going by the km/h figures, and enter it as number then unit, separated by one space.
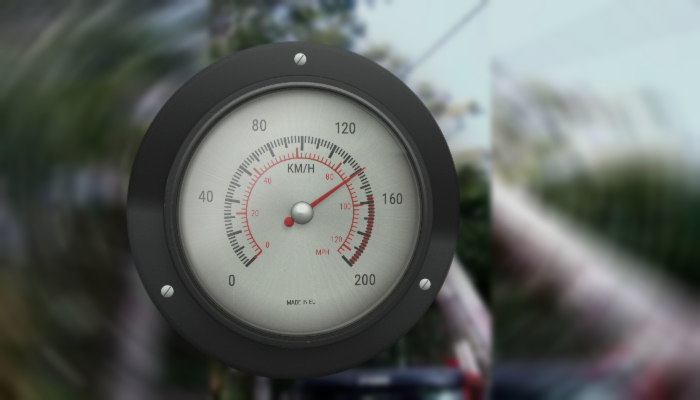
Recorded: 140 km/h
